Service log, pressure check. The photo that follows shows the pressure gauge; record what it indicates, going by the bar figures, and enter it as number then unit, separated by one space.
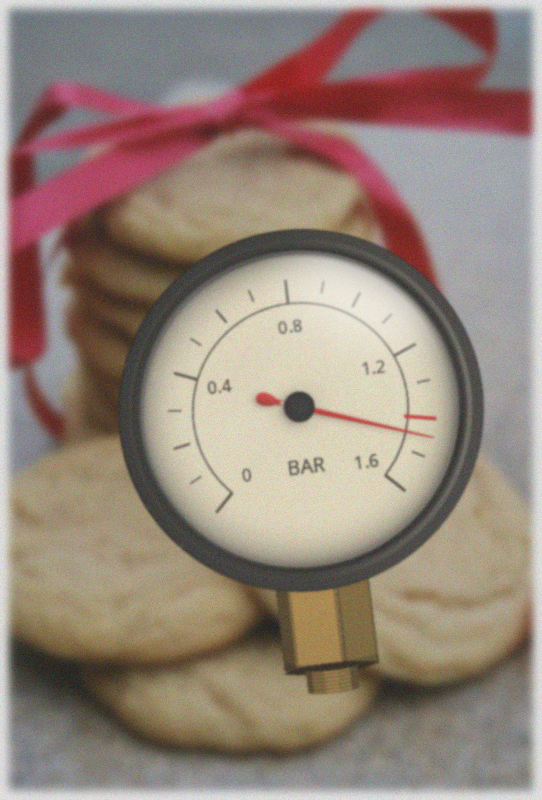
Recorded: 1.45 bar
